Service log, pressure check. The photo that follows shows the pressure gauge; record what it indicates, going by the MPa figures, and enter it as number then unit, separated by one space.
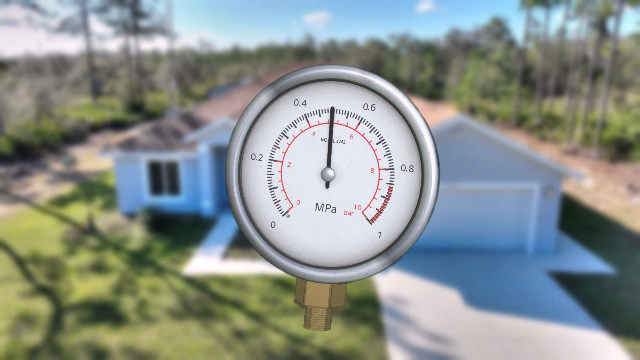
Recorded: 0.5 MPa
